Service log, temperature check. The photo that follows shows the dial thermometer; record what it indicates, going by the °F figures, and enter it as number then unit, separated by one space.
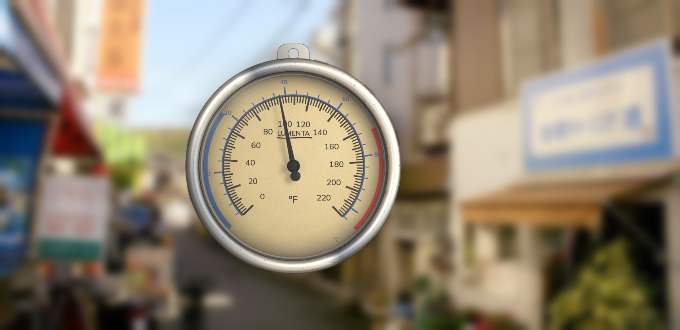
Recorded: 100 °F
